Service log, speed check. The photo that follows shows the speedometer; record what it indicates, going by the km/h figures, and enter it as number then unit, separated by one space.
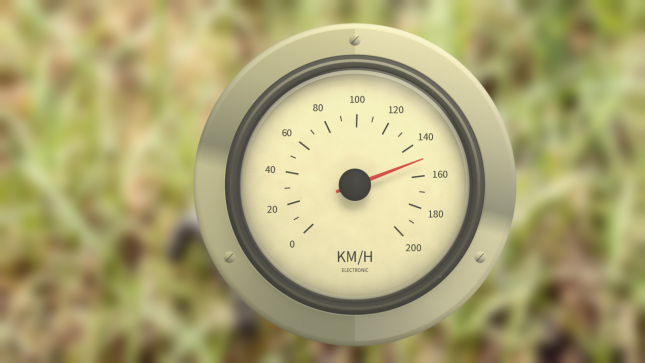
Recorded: 150 km/h
